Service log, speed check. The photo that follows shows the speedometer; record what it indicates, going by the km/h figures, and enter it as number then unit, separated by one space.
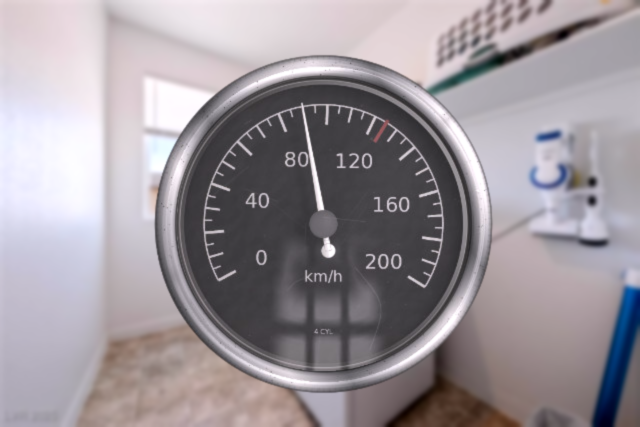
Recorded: 90 km/h
